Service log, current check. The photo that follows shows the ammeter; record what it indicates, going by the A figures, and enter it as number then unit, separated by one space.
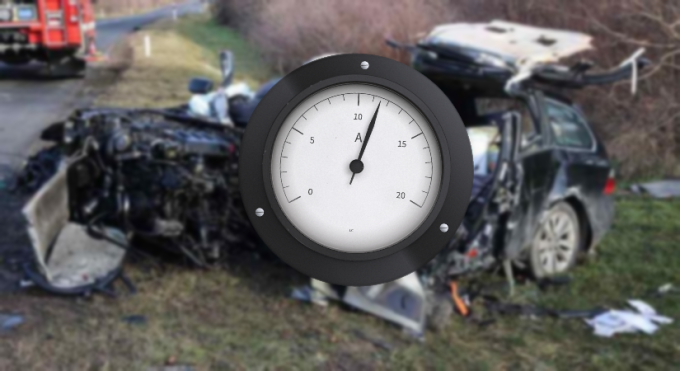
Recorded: 11.5 A
